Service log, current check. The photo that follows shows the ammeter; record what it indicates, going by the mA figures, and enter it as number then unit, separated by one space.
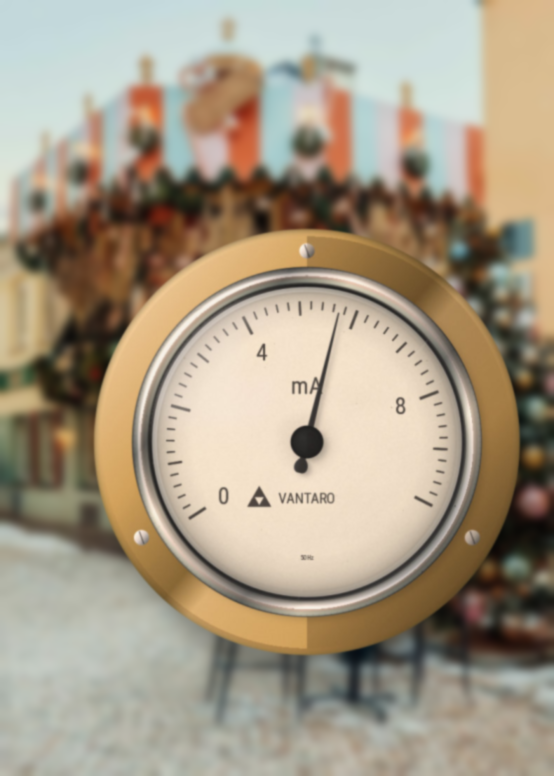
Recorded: 5.7 mA
